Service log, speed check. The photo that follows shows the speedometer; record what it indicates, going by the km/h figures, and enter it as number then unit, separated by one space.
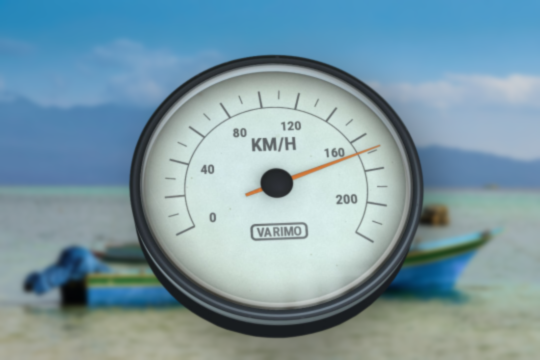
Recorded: 170 km/h
